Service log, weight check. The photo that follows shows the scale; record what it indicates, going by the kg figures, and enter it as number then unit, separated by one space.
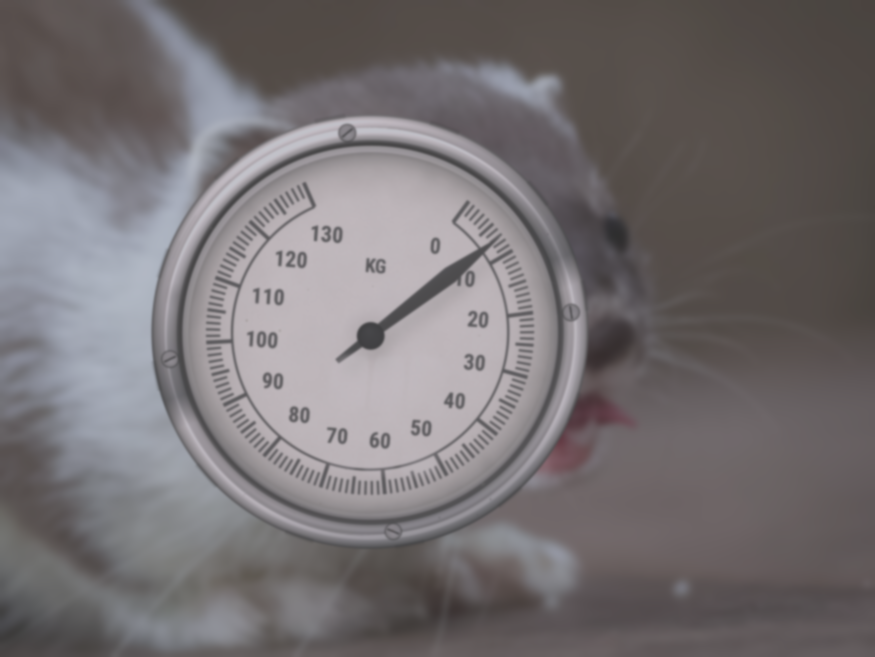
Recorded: 7 kg
